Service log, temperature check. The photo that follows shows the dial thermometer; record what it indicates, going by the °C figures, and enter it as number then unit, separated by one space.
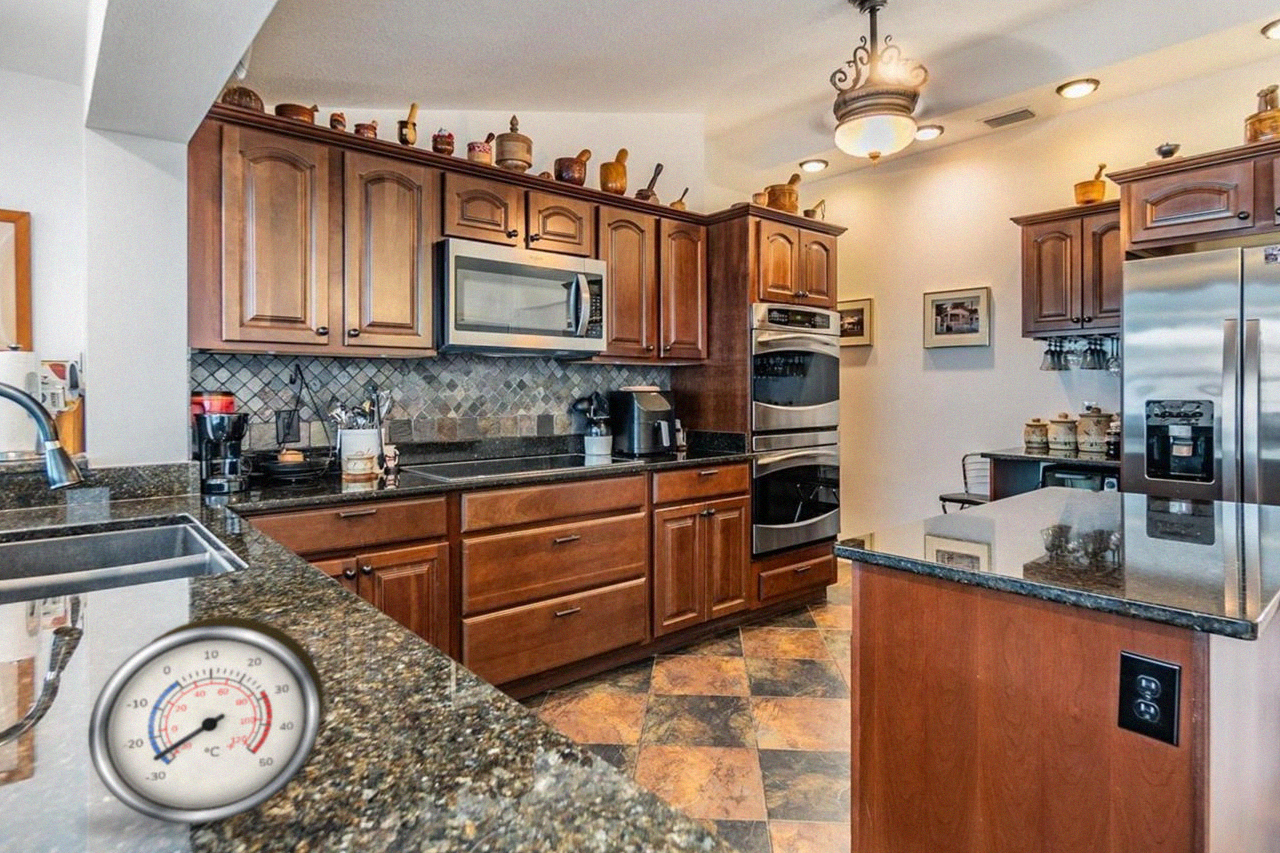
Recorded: -26 °C
